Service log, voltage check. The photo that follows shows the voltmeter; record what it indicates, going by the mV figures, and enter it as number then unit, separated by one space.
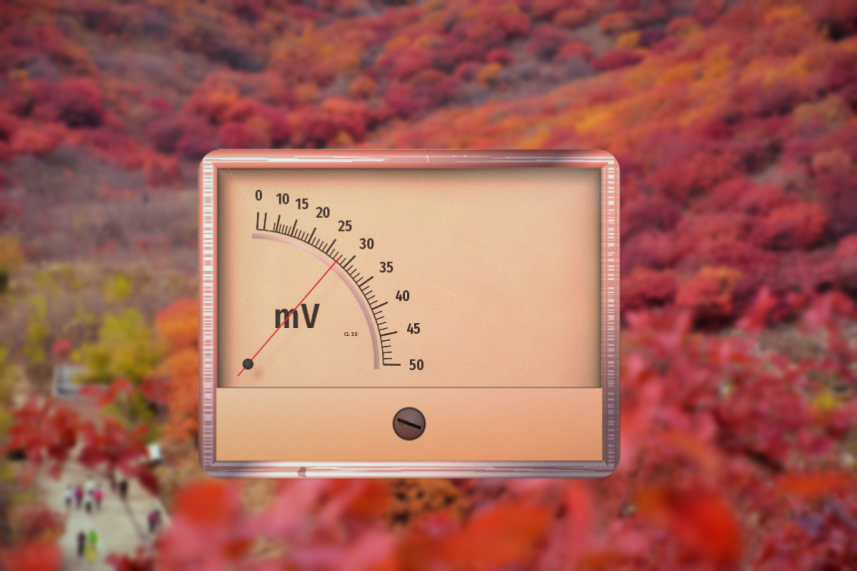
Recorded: 28 mV
